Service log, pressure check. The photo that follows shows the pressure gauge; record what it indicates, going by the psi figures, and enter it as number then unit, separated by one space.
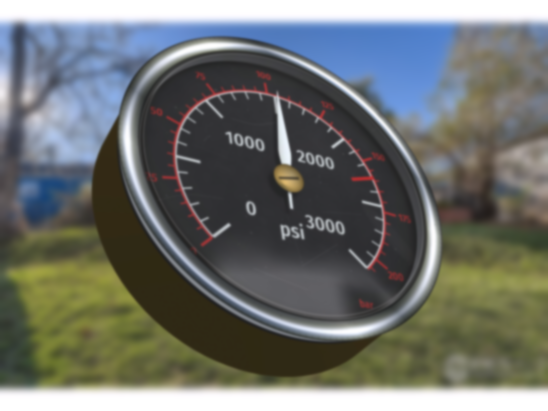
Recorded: 1500 psi
